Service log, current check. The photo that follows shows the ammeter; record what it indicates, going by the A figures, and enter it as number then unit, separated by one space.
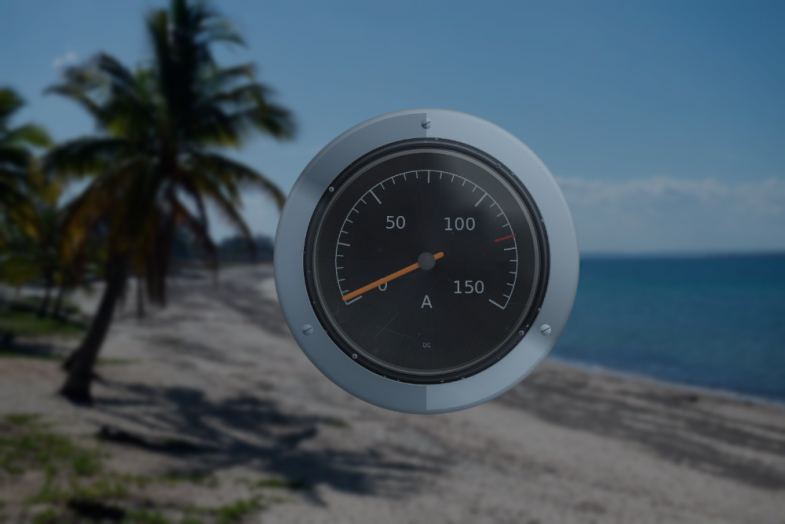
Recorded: 2.5 A
